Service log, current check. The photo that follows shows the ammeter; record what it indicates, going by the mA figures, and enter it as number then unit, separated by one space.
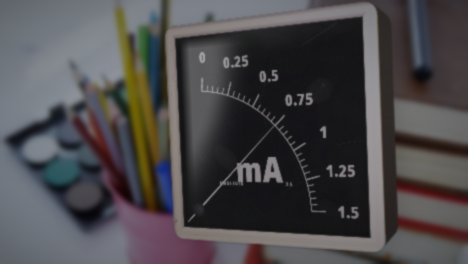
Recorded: 0.75 mA
